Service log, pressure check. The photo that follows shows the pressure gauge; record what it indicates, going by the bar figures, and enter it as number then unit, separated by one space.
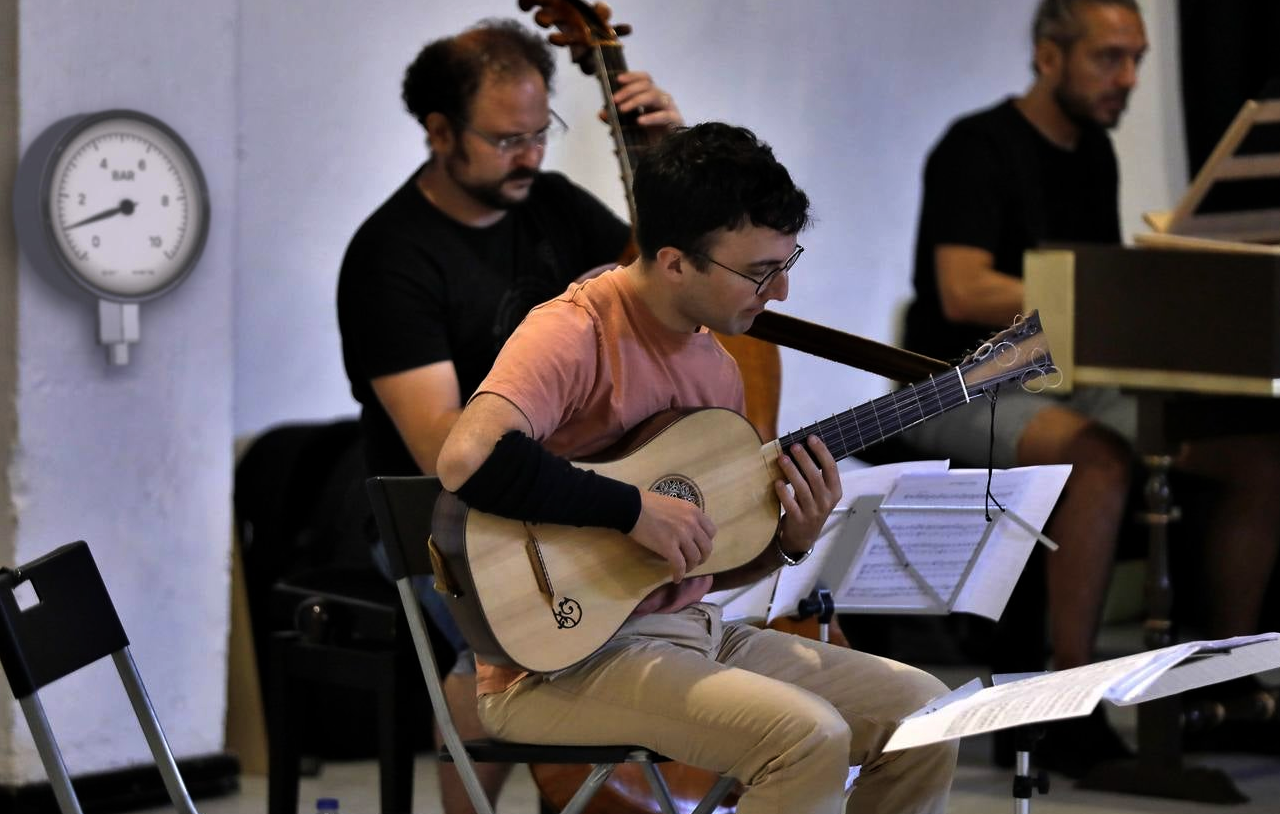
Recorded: 1 bar
